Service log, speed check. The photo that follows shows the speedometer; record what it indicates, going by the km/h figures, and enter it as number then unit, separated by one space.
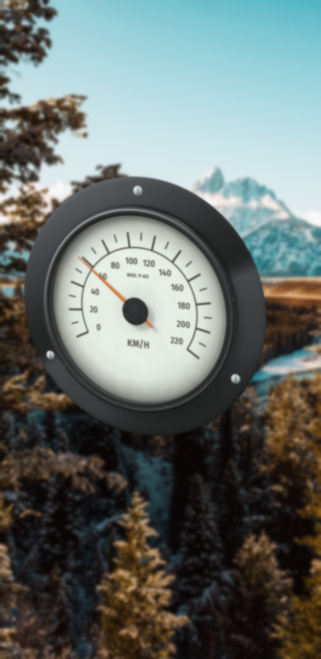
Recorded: 60 km/h
